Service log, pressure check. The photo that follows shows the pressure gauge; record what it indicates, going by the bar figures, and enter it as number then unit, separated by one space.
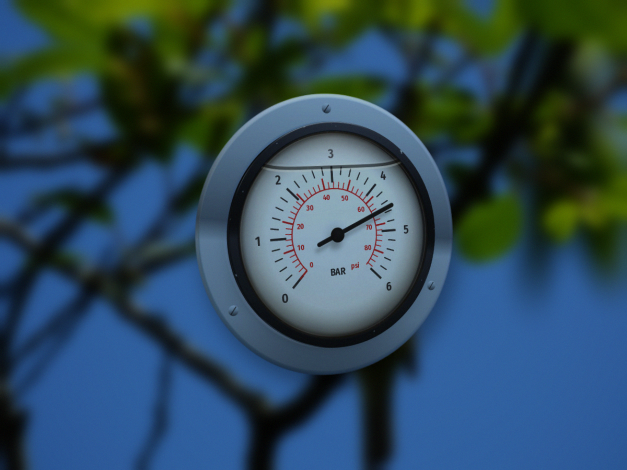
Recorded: 4.5 bar
